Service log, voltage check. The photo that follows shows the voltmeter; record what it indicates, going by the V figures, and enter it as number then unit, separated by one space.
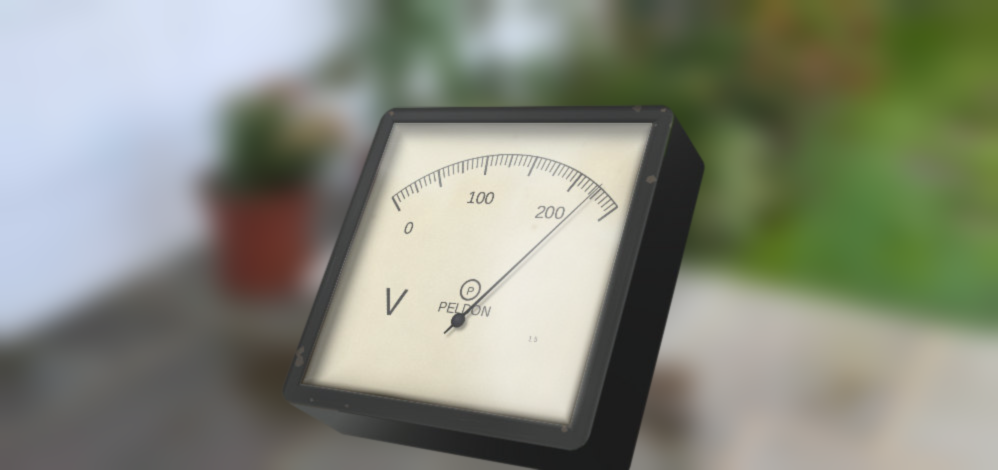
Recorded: 225 V
